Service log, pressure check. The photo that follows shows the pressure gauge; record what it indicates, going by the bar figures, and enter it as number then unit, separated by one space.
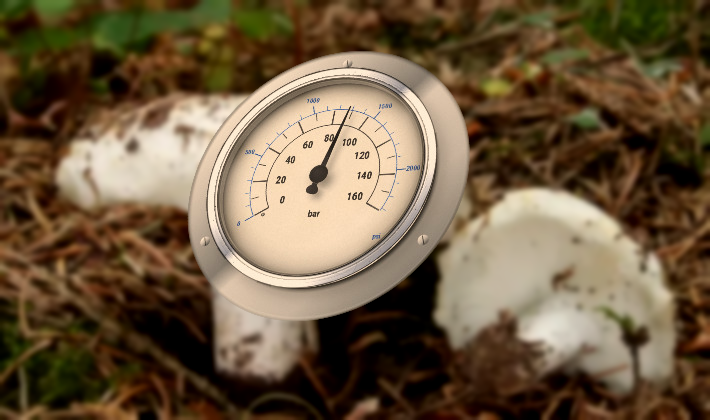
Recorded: 90 bar
